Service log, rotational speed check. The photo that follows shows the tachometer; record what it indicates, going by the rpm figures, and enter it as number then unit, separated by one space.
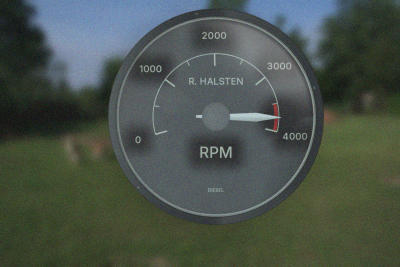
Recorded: 3750 rpm
